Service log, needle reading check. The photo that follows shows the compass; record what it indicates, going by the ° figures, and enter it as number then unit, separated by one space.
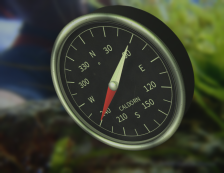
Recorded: 240 °
